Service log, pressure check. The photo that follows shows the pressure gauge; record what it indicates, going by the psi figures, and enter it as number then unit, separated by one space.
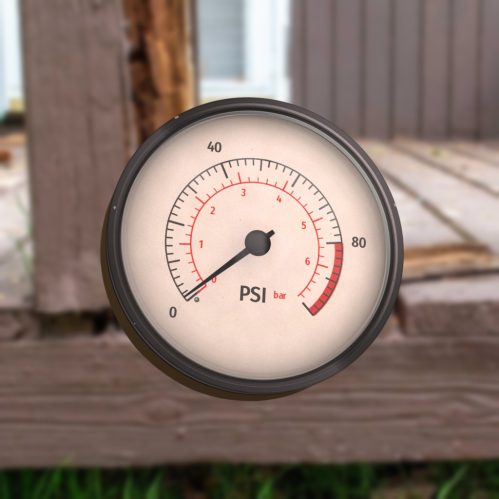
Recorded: 1 psi
